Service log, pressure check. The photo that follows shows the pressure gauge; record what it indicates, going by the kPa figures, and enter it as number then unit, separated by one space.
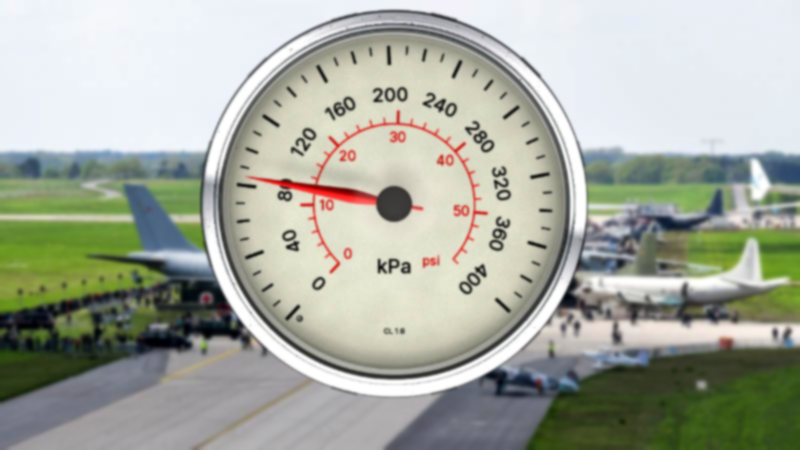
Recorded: 85 kPa
